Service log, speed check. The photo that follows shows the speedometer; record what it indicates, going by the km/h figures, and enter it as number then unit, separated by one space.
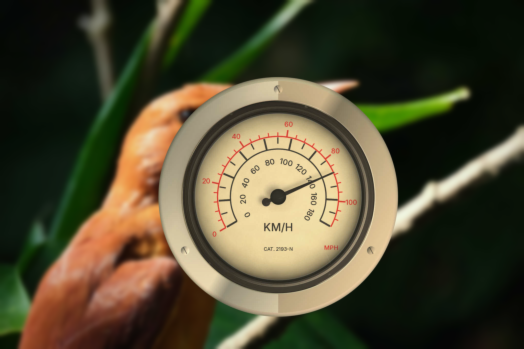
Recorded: 140 km/h
